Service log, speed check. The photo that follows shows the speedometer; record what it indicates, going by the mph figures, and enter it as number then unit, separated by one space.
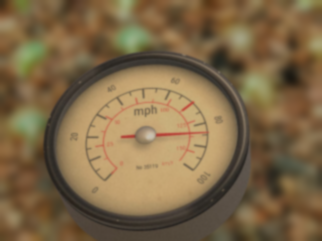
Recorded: 85 mph
